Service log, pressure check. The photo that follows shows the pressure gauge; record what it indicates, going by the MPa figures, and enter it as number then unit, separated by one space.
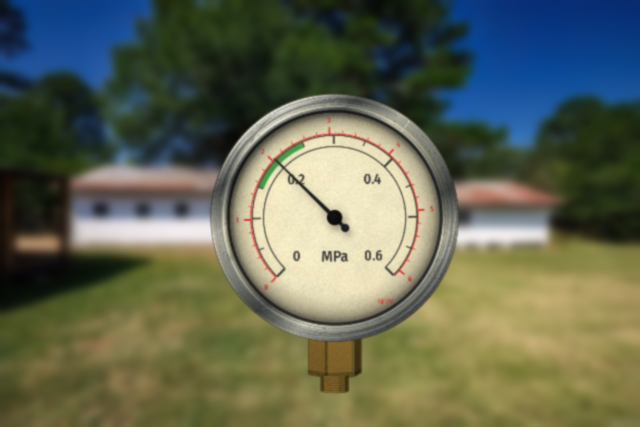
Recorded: 0.2 MPa
